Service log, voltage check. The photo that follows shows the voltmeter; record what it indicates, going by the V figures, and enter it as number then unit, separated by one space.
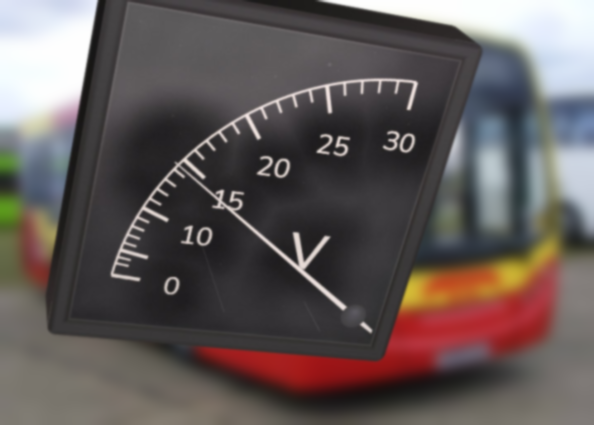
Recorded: 14.5 V
